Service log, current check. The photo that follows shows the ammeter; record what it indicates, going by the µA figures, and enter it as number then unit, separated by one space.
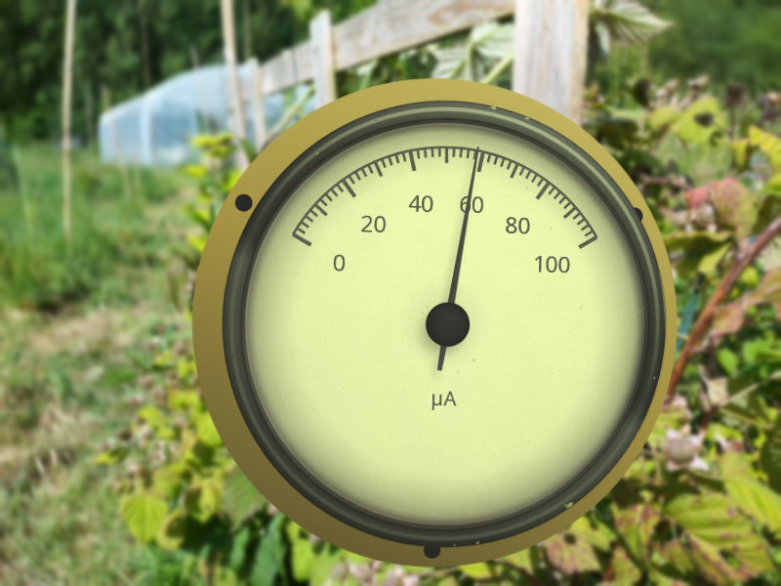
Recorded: 58 µA
